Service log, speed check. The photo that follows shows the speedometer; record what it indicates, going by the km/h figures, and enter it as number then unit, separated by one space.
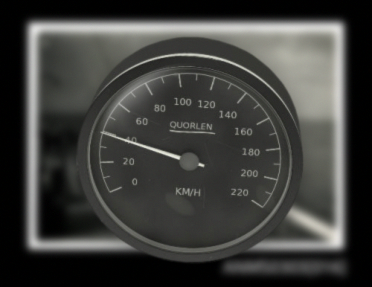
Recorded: 40 km/h
